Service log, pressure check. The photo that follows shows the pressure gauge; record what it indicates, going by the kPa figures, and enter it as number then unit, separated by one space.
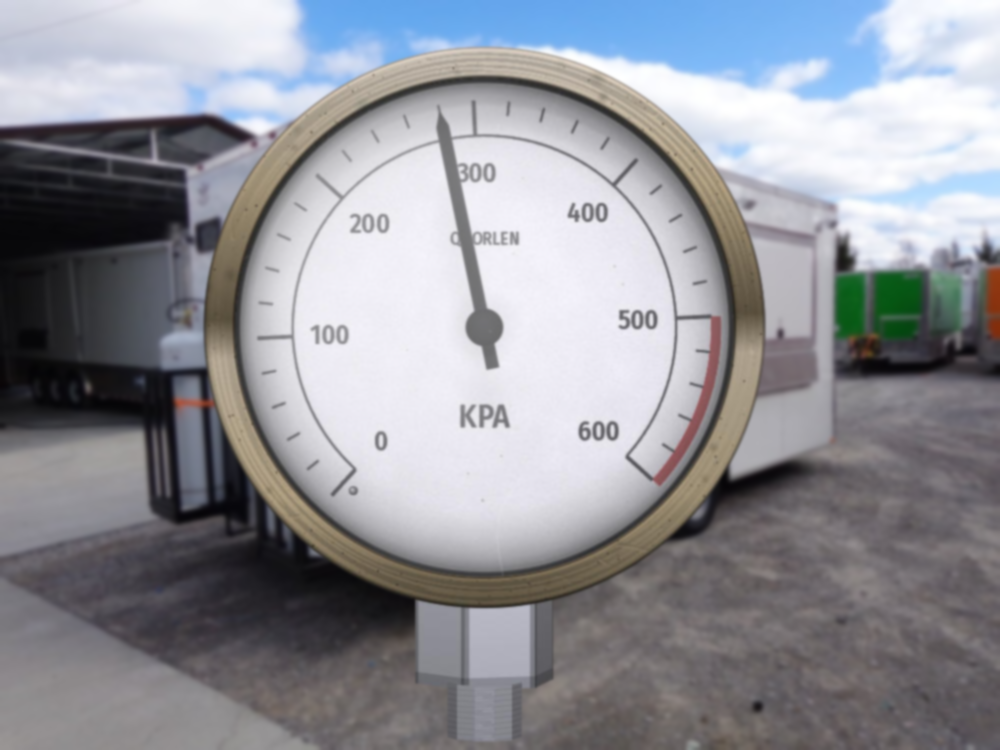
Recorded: 280 kPa
